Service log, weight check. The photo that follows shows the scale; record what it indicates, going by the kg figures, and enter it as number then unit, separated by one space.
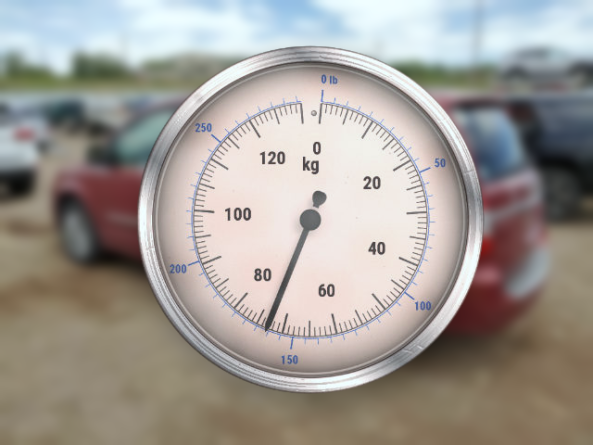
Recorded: 73 kg
